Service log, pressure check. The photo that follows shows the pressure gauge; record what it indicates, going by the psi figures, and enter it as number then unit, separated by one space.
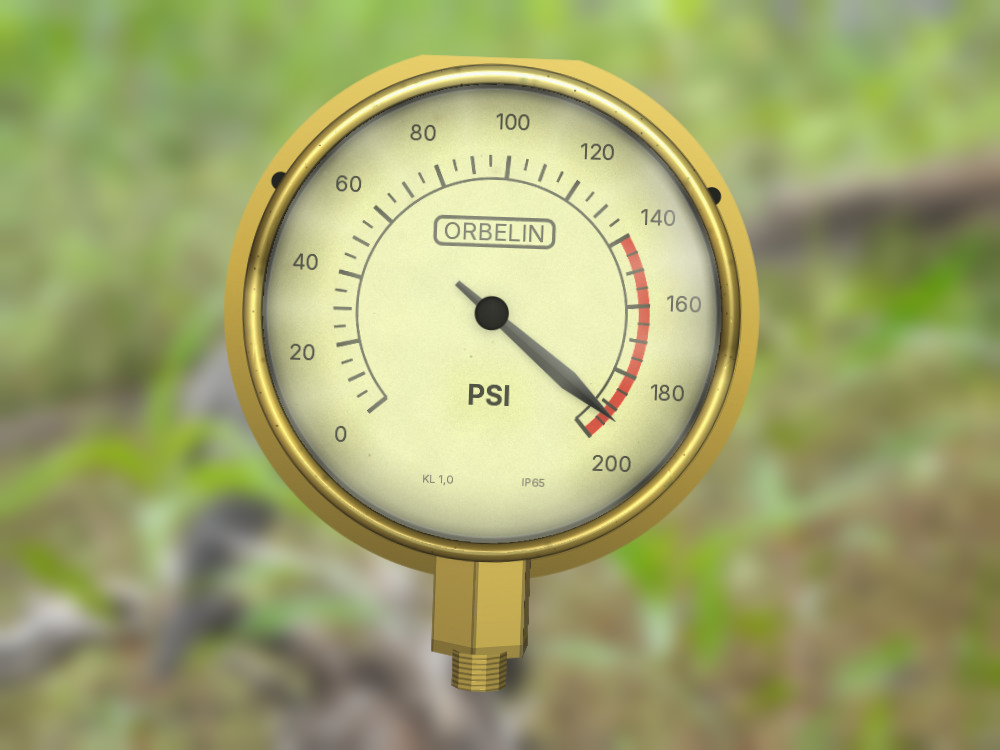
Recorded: 192.5 psi
